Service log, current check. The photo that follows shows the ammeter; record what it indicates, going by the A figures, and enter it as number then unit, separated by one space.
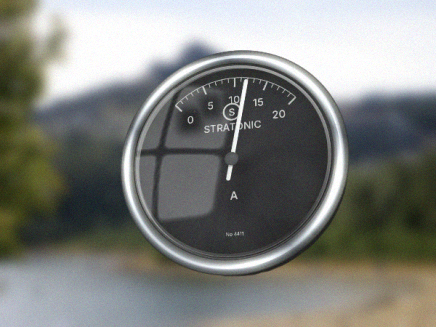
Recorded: 12 A
